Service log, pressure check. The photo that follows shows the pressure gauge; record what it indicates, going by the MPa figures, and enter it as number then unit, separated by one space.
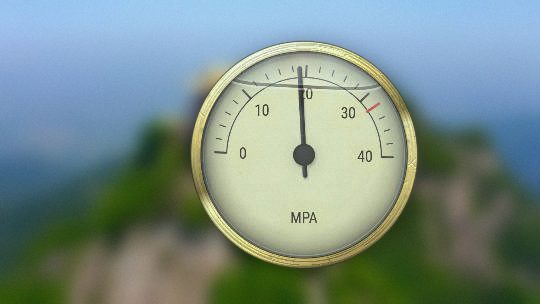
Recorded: 19 MPa
